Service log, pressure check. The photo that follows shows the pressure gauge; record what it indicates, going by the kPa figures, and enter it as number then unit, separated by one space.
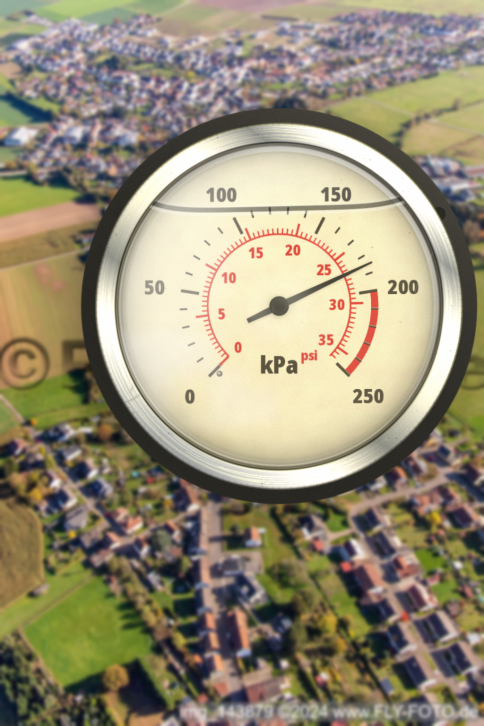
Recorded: 185 kPa
